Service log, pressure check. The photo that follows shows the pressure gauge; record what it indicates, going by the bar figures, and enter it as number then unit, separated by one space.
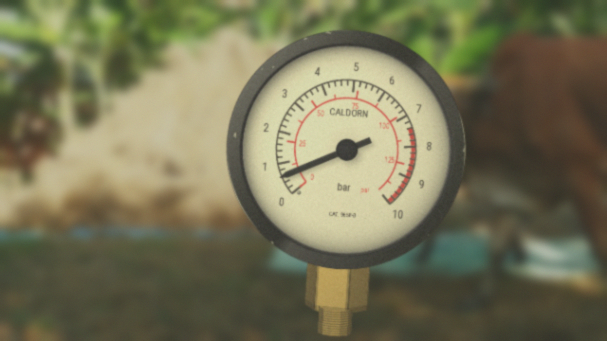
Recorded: 0.6 bar
